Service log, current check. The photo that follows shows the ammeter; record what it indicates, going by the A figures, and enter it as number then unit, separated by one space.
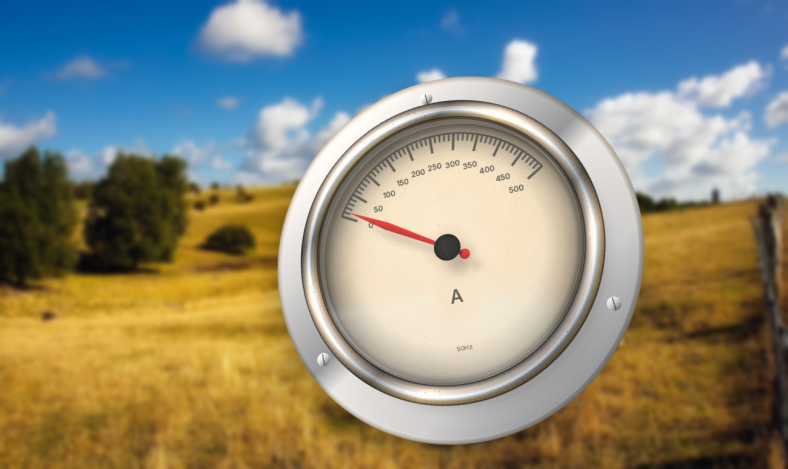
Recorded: 10 A
